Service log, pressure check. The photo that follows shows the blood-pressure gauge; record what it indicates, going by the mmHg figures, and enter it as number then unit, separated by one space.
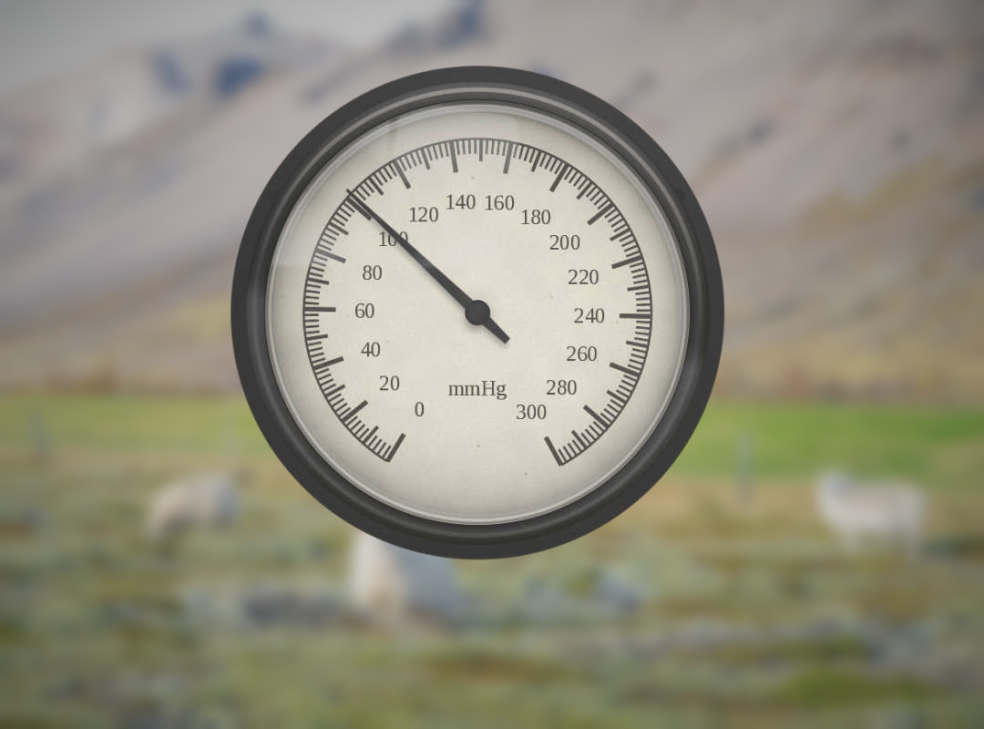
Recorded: 102 mmHg
